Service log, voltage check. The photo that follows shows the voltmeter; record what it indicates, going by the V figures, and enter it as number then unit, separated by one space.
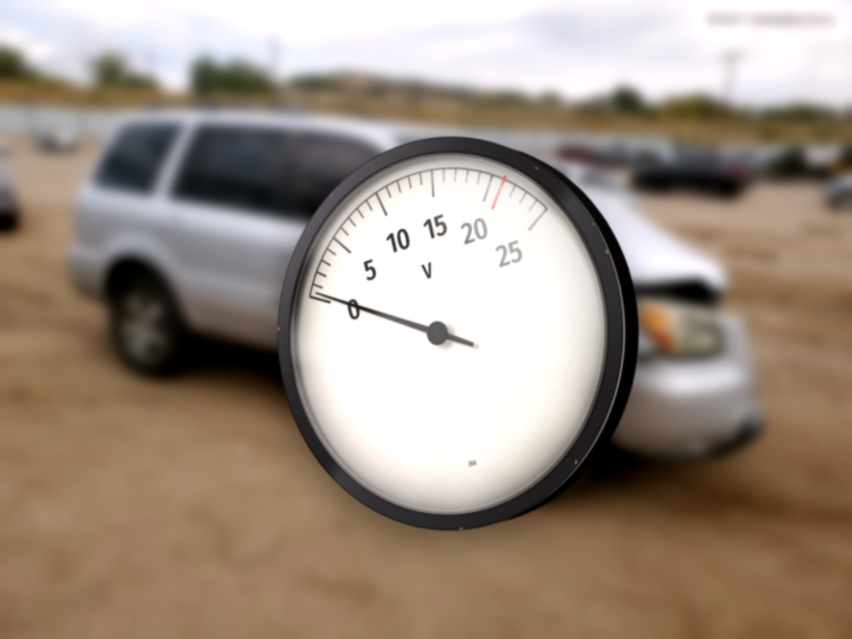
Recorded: 0.5 V
